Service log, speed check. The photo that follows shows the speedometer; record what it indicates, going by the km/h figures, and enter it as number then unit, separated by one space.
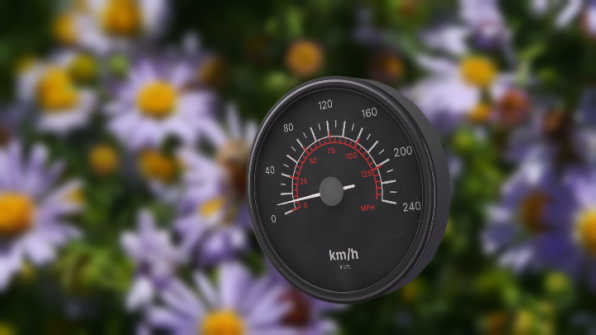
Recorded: 10 km/h
